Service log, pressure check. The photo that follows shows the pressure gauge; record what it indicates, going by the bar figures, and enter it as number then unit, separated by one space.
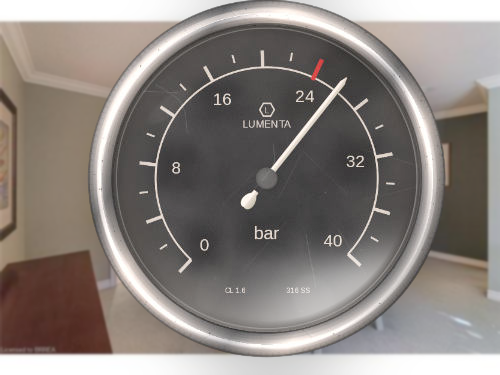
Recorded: 26 bar
